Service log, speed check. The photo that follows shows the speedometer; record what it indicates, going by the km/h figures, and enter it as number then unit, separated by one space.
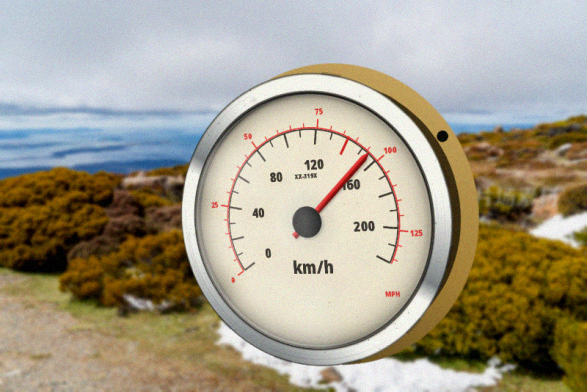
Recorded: 155 km/h
